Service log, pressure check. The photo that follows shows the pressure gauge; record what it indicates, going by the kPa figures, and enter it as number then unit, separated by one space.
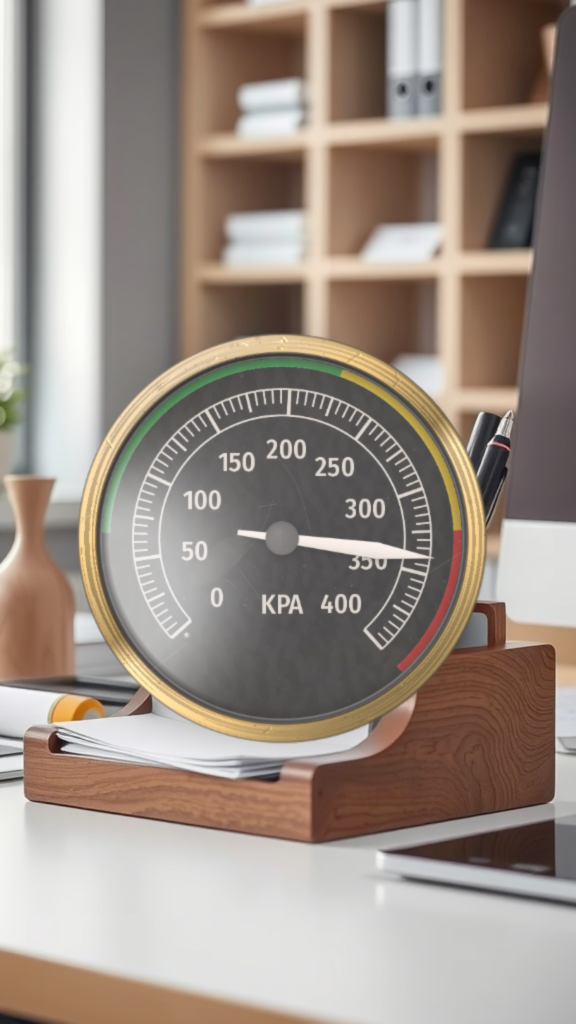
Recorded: 340 kPa
